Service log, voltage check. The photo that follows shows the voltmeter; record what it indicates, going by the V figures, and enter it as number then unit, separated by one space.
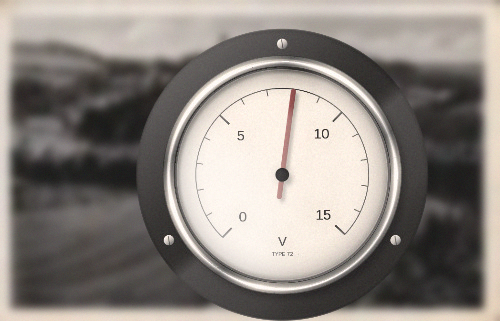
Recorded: 8 V
